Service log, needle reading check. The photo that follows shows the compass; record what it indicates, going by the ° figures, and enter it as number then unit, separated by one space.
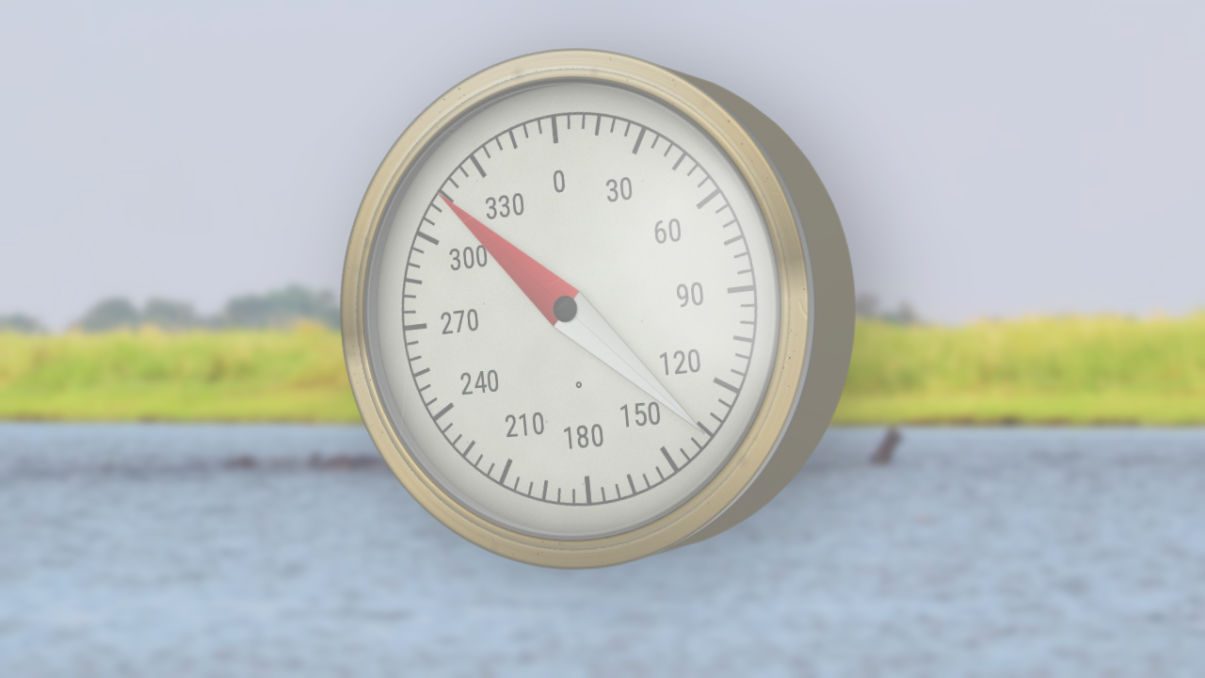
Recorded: 315 °
